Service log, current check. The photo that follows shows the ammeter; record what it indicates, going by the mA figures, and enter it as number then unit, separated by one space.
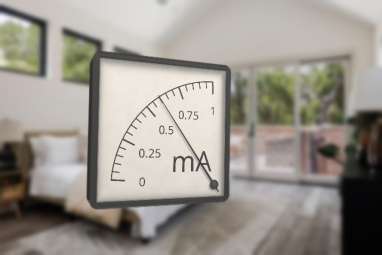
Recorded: 0.6 mA
